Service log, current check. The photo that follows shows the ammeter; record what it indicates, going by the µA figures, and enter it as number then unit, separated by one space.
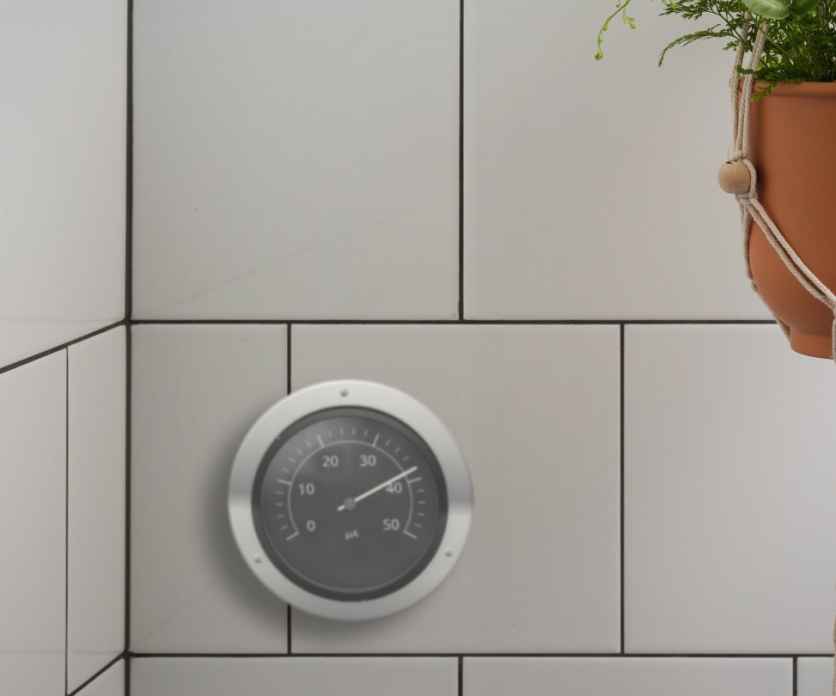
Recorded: 38 µA
